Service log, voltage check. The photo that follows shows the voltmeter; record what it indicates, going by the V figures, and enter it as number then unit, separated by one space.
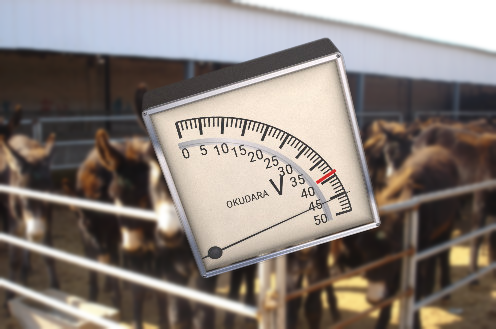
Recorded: 45 V
